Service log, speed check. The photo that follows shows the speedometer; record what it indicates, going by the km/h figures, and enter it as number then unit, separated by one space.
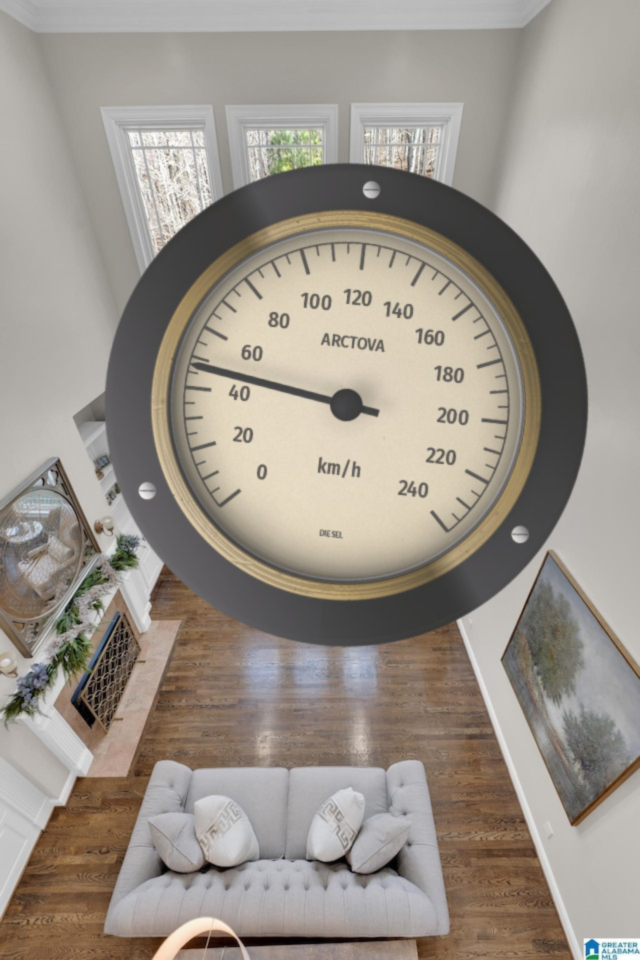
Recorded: 47.5 km/h
